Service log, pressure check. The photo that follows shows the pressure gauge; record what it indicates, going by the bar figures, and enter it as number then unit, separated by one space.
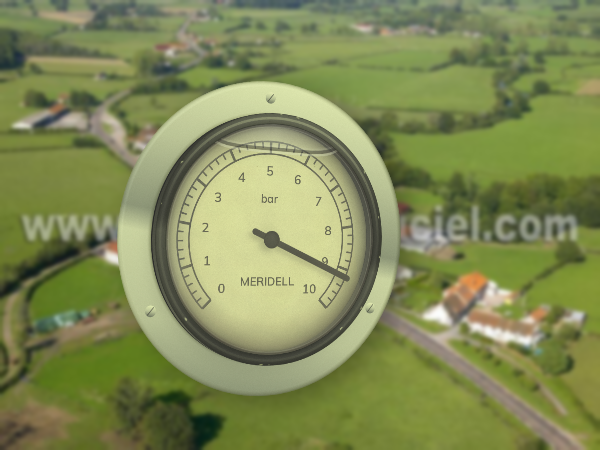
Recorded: 9.2 bar
